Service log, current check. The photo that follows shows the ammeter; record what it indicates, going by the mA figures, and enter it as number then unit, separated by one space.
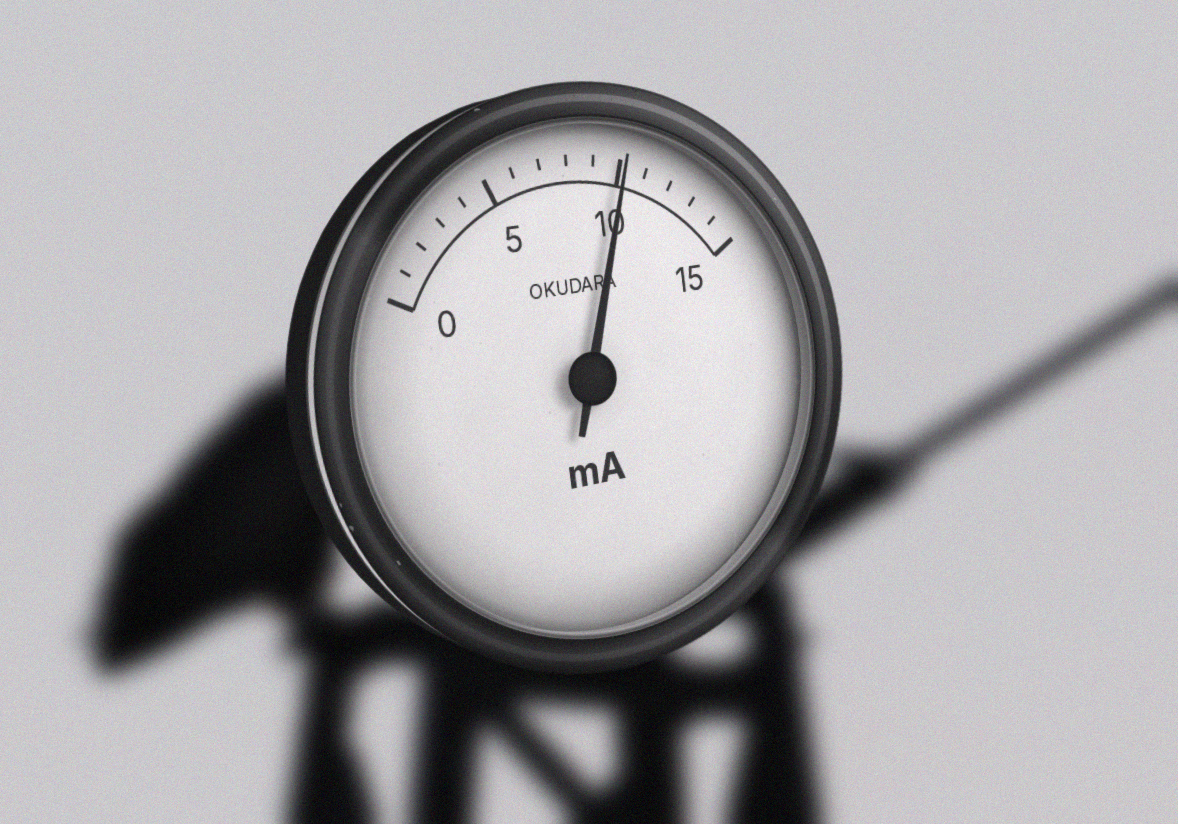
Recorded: 10 mA
